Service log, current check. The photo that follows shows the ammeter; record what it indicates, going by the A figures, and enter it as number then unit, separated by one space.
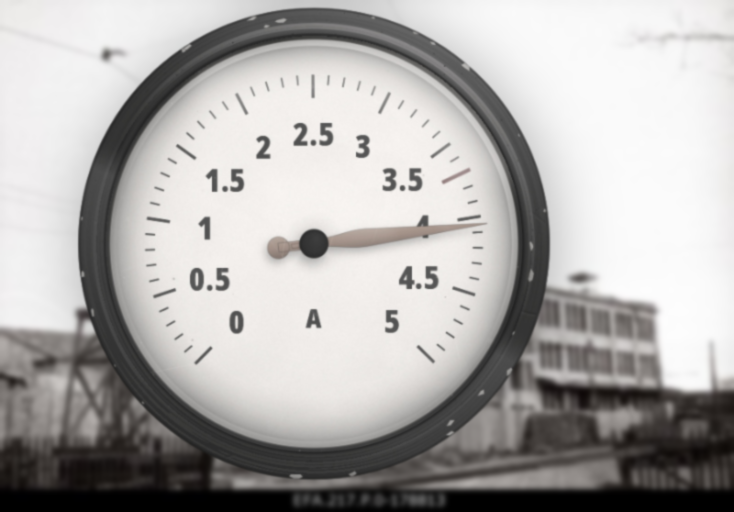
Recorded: 4.05 A
